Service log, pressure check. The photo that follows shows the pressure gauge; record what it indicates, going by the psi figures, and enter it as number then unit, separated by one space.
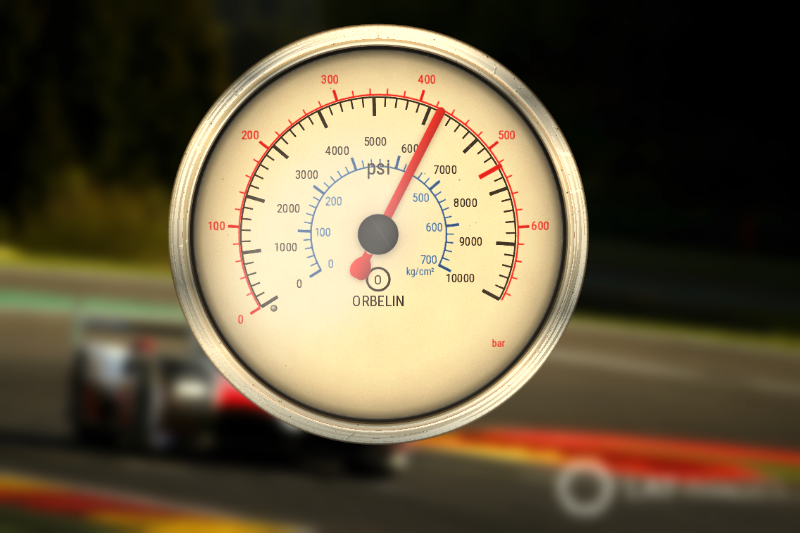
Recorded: 6200 psi
